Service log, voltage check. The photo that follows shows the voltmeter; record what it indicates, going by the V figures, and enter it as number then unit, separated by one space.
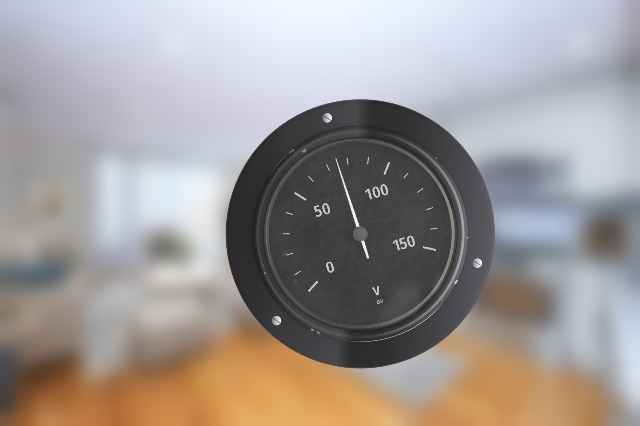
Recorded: 75 V
